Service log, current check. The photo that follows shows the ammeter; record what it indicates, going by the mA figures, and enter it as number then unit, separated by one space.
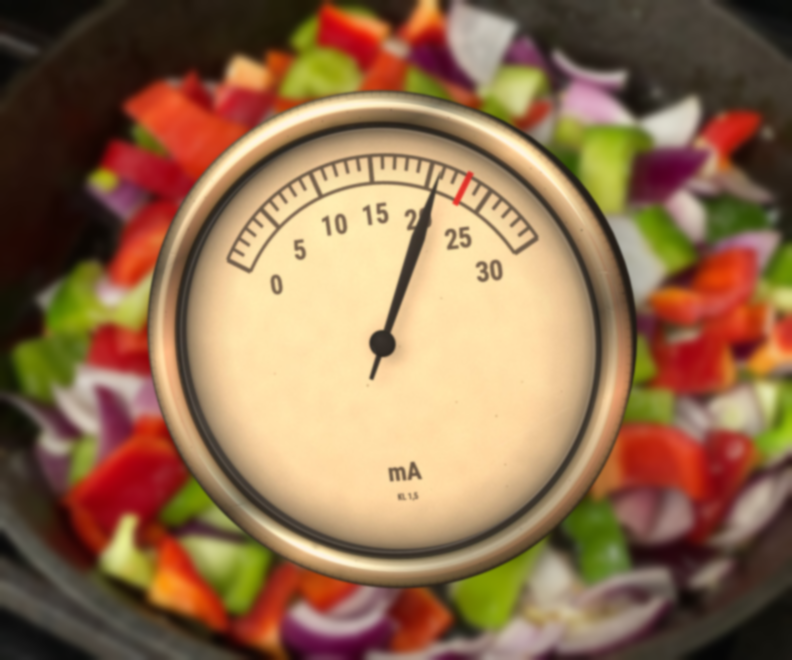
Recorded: 21 mA
